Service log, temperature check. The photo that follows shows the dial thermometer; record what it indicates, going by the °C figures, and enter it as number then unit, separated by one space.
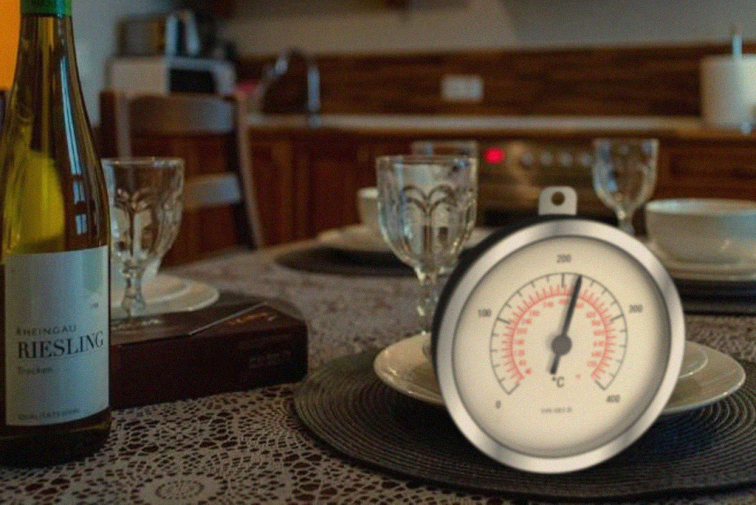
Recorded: 220 °C
